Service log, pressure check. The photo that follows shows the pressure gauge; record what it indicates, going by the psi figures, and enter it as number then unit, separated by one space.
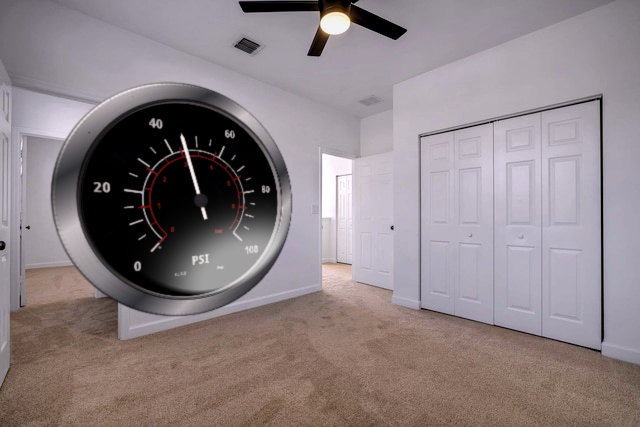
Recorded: 45 psi
